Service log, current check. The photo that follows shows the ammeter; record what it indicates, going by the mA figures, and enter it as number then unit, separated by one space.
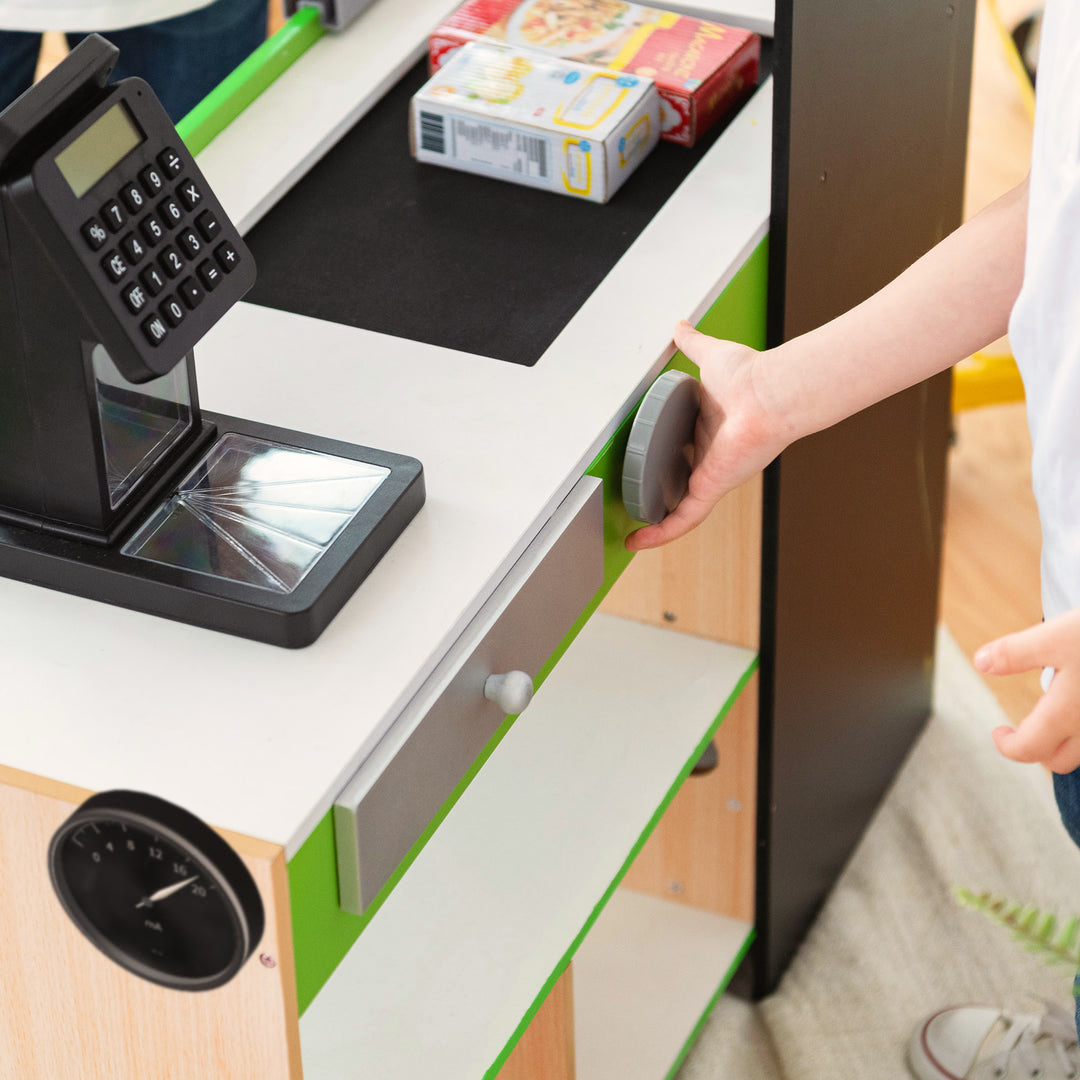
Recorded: 18 mA
